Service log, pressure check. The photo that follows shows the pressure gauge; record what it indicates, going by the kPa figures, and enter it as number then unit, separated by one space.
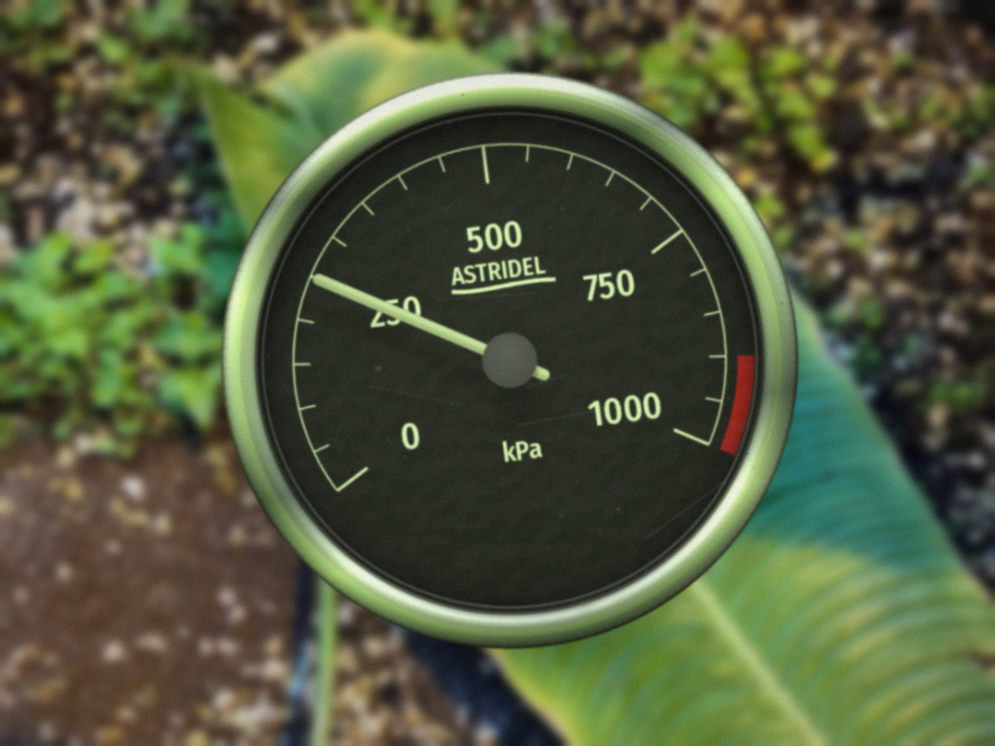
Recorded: 250 kPa
